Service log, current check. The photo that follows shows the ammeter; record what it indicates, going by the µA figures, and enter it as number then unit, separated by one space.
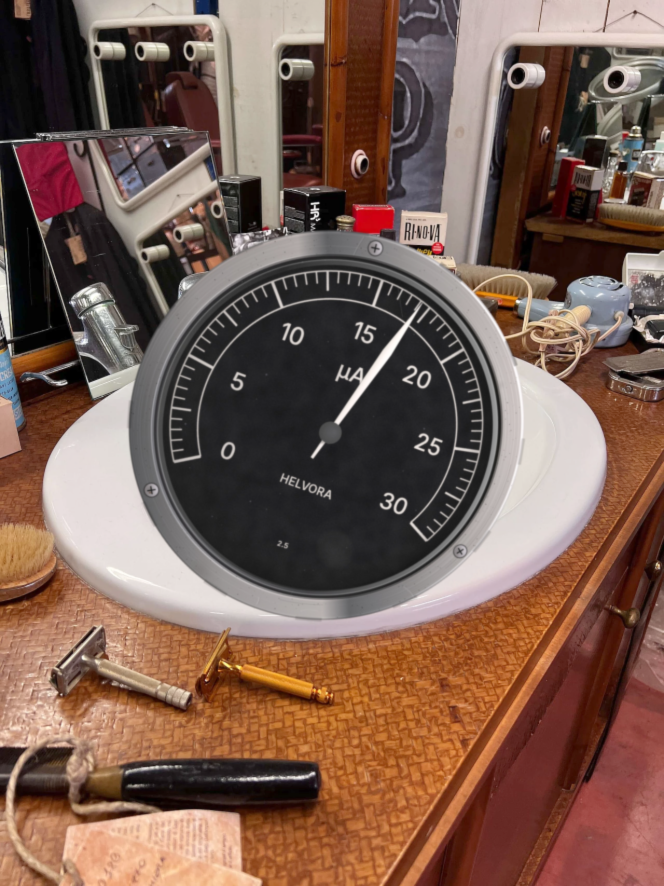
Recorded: 17 µA
